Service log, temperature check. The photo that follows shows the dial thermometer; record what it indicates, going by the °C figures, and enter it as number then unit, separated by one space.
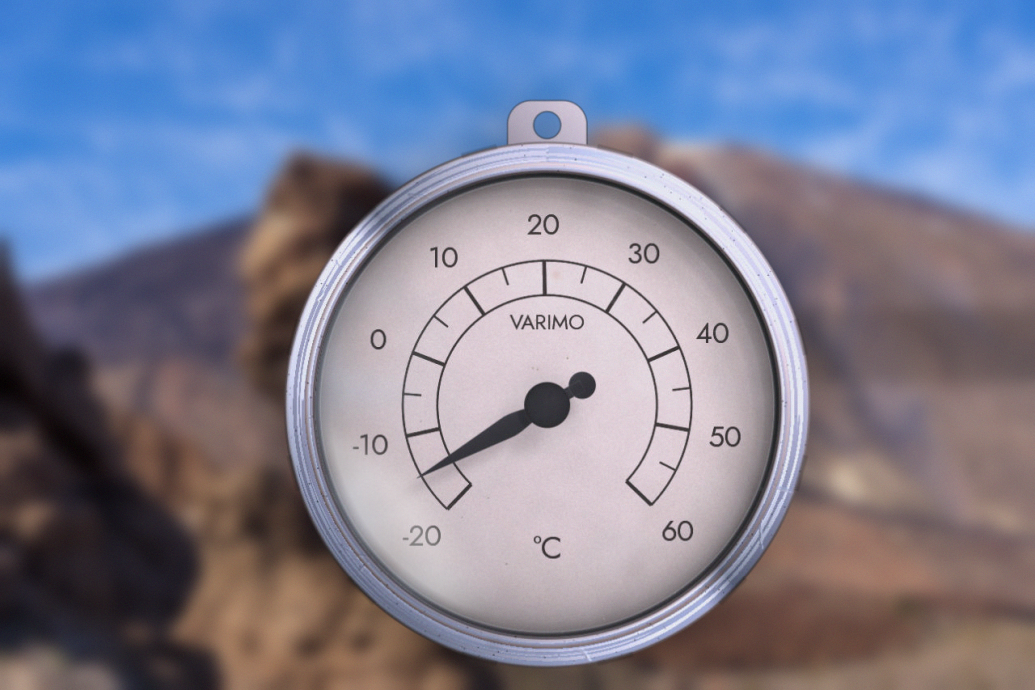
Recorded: -15 °C
